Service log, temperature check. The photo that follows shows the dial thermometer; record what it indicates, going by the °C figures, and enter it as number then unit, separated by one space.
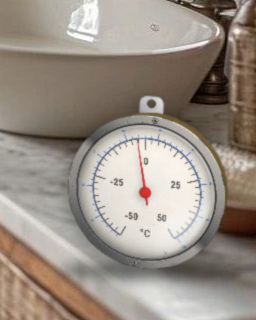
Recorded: -2.5 °C
